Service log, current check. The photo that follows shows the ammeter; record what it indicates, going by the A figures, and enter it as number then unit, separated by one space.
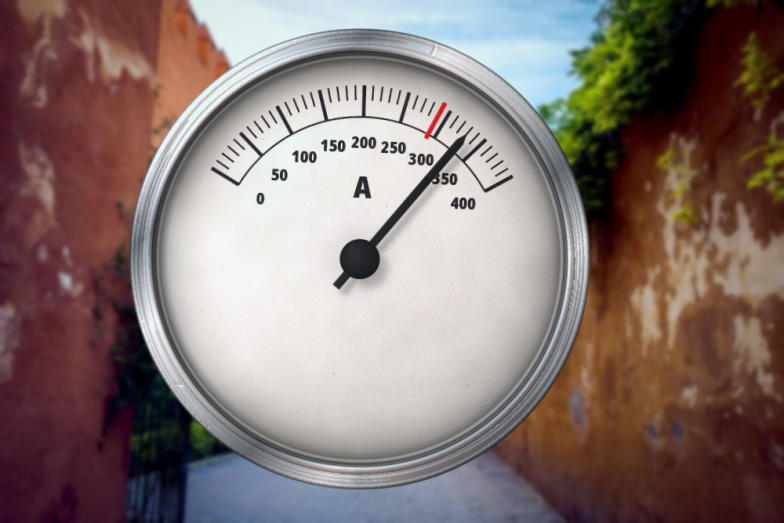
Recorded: 330 A
